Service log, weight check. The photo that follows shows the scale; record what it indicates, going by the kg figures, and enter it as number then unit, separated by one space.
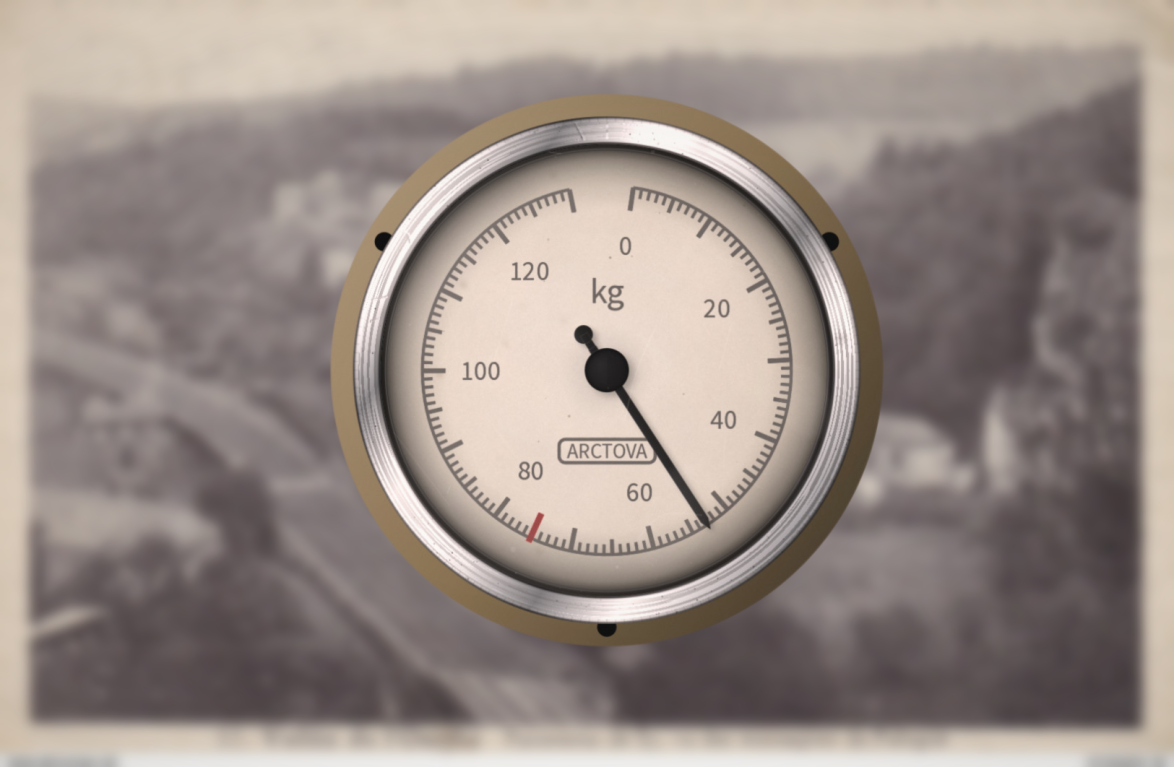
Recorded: 53 kg
